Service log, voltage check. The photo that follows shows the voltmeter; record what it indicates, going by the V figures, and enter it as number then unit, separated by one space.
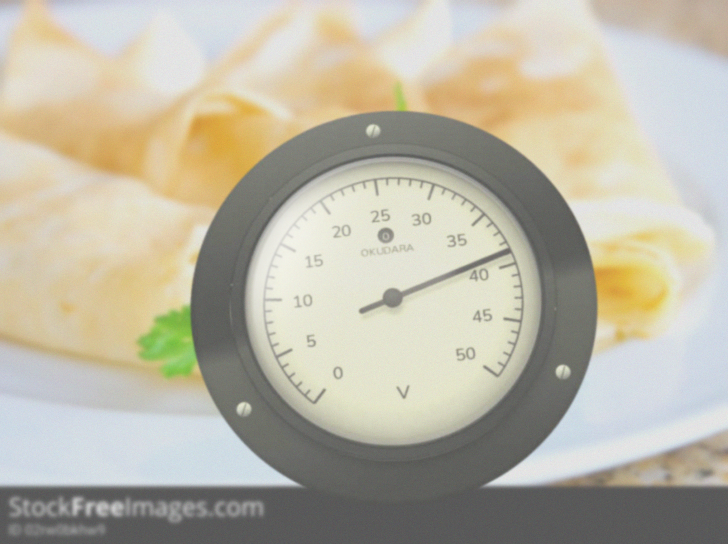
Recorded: 39 V
